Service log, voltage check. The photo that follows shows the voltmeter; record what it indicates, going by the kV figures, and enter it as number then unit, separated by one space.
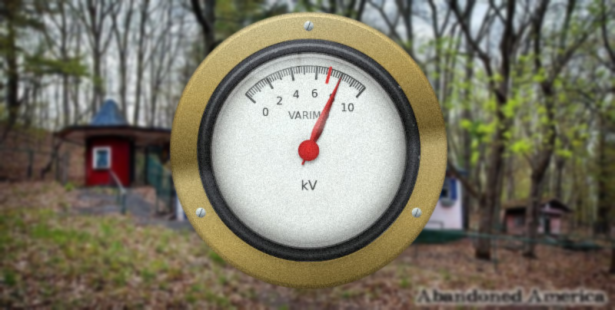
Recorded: 8 kV
